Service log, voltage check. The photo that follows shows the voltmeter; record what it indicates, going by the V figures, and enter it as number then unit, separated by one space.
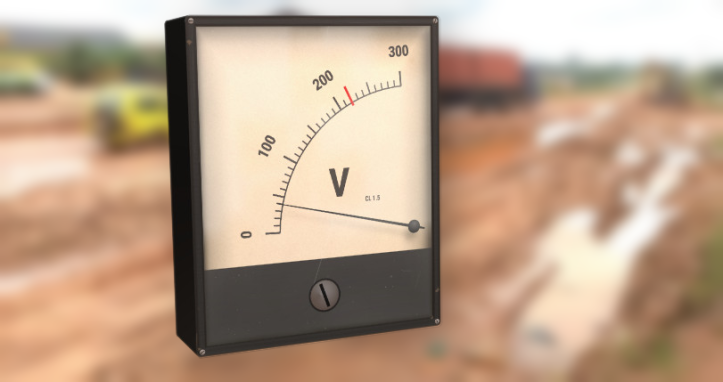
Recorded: 40 V
